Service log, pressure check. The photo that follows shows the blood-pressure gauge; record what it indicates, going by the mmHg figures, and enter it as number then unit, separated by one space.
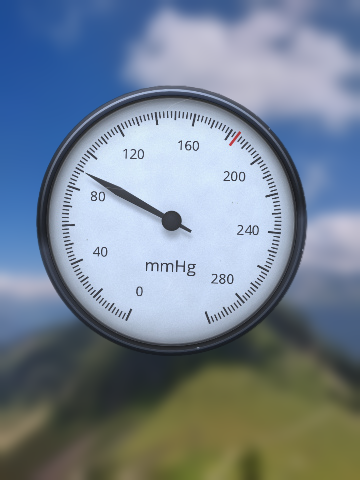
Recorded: 90 mmHg
